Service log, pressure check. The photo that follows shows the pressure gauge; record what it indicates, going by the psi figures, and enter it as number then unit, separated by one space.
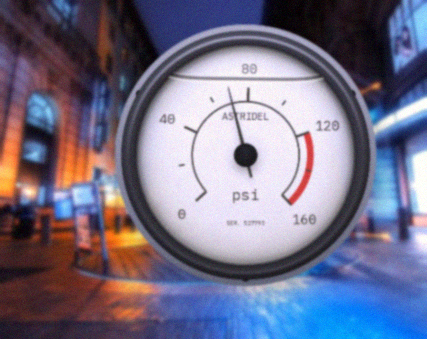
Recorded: 70 psi
